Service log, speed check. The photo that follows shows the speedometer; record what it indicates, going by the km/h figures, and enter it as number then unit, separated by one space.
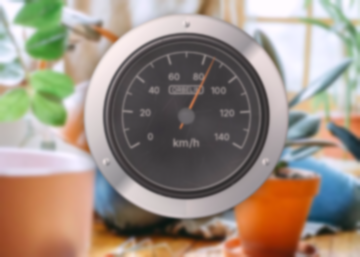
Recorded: 85 km/h
